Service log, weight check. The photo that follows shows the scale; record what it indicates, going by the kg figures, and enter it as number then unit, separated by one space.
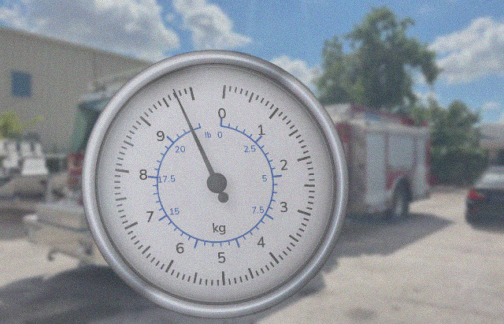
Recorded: 9.7 kg
